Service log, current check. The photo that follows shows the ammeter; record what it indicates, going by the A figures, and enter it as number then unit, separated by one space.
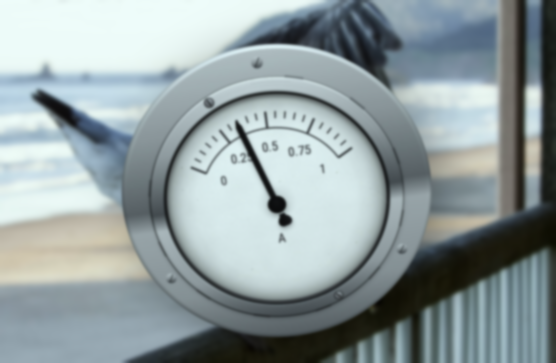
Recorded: 0.35 A
